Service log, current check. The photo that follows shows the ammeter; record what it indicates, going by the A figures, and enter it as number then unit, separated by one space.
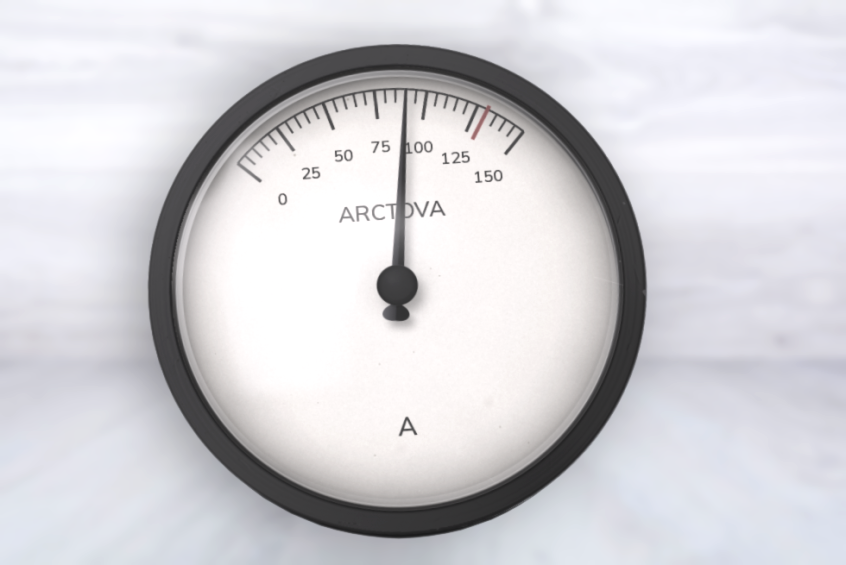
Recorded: 90 A
